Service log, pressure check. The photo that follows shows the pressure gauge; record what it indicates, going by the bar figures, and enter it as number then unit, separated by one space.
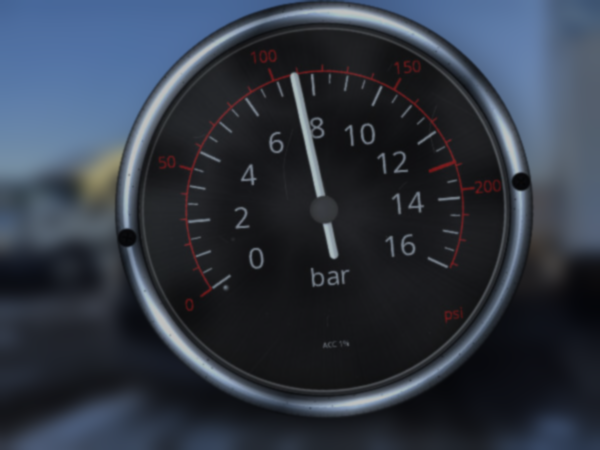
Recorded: 7.5 bar
